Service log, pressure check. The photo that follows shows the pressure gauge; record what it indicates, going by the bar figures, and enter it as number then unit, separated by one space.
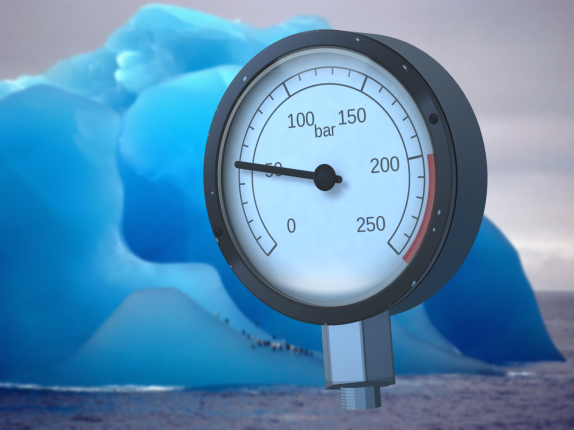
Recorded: 50 bar
